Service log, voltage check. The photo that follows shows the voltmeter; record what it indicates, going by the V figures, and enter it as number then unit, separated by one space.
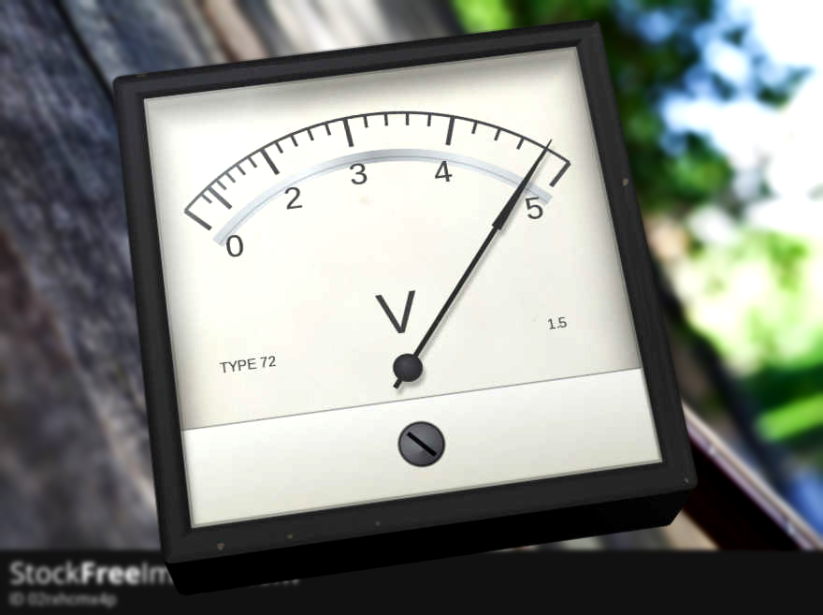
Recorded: 4.8 V
